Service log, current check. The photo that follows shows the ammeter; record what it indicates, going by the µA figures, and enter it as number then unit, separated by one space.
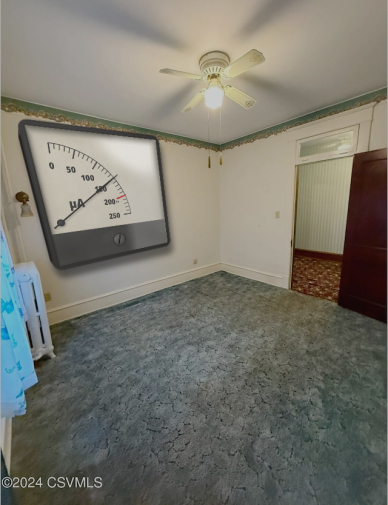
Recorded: 150 µA
